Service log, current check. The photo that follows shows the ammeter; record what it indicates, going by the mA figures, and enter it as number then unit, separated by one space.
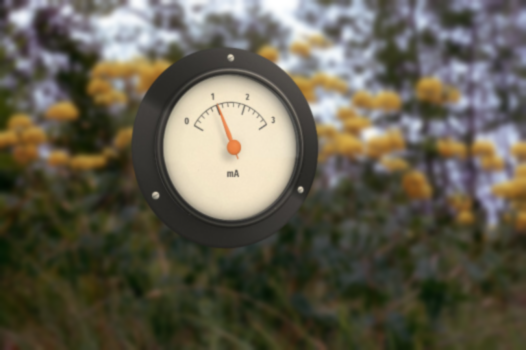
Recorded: 1 mA
